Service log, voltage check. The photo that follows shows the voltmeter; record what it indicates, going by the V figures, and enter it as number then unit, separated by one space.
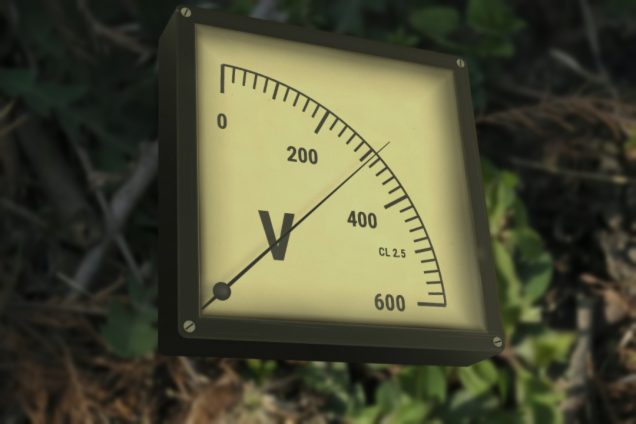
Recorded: 310 V
